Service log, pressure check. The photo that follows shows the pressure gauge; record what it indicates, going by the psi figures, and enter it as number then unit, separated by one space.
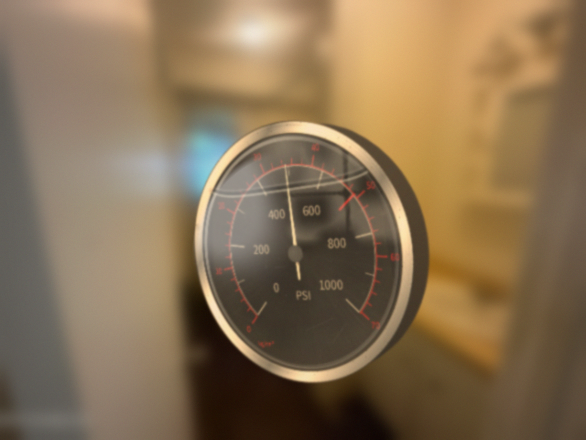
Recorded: 500 psi
